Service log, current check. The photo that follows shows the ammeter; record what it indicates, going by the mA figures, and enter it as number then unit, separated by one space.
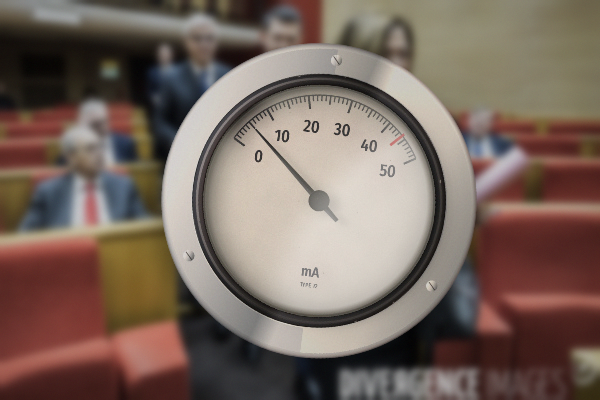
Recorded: 5 mA
